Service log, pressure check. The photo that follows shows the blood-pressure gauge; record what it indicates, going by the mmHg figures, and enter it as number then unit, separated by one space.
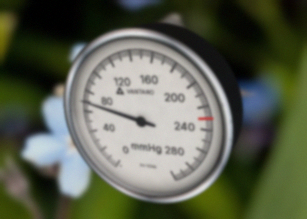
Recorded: 70 mmHg
